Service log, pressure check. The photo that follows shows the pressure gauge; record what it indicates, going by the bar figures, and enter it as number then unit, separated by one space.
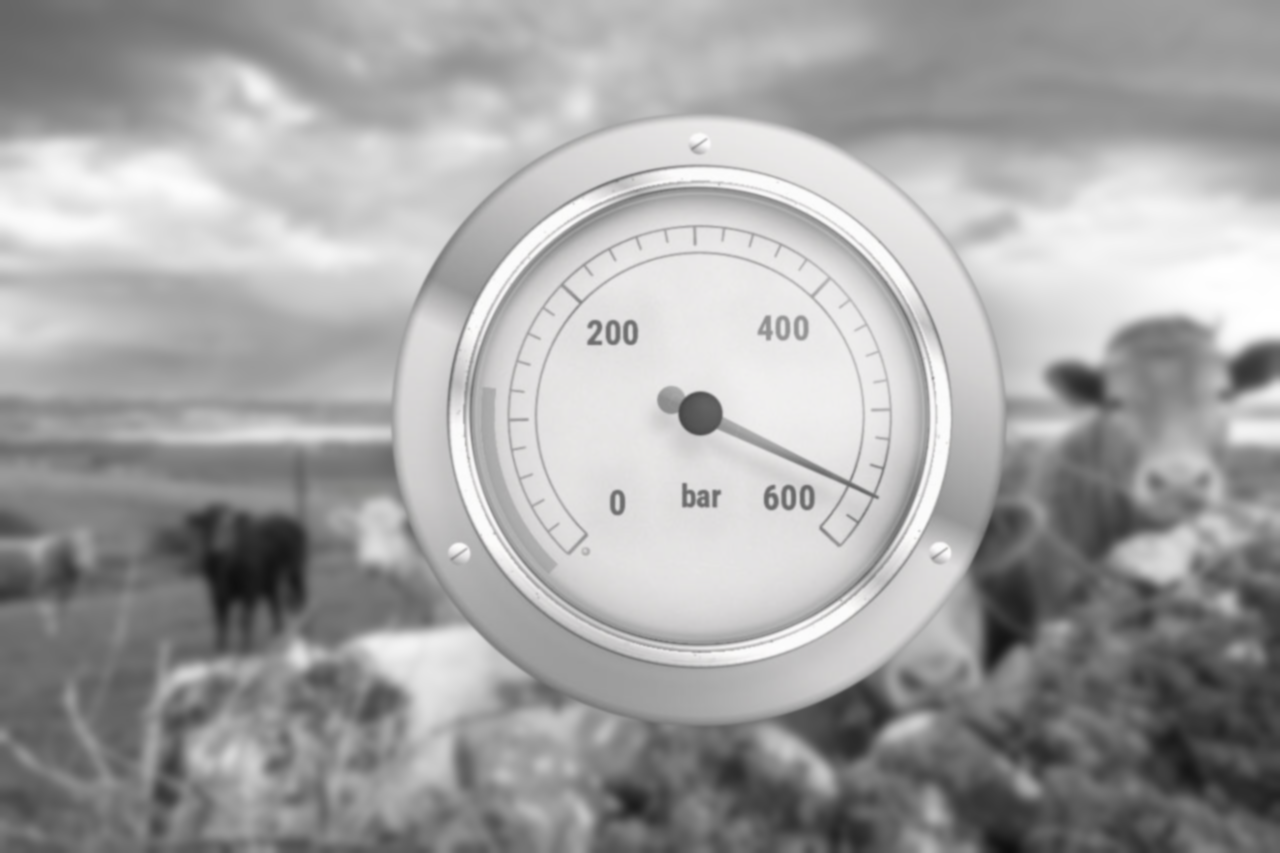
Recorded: 560 bar
